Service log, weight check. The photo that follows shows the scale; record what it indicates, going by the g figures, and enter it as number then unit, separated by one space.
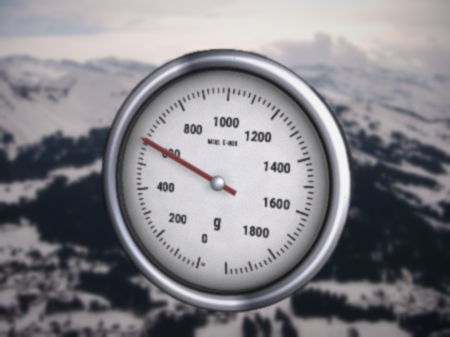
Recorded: 600 g
